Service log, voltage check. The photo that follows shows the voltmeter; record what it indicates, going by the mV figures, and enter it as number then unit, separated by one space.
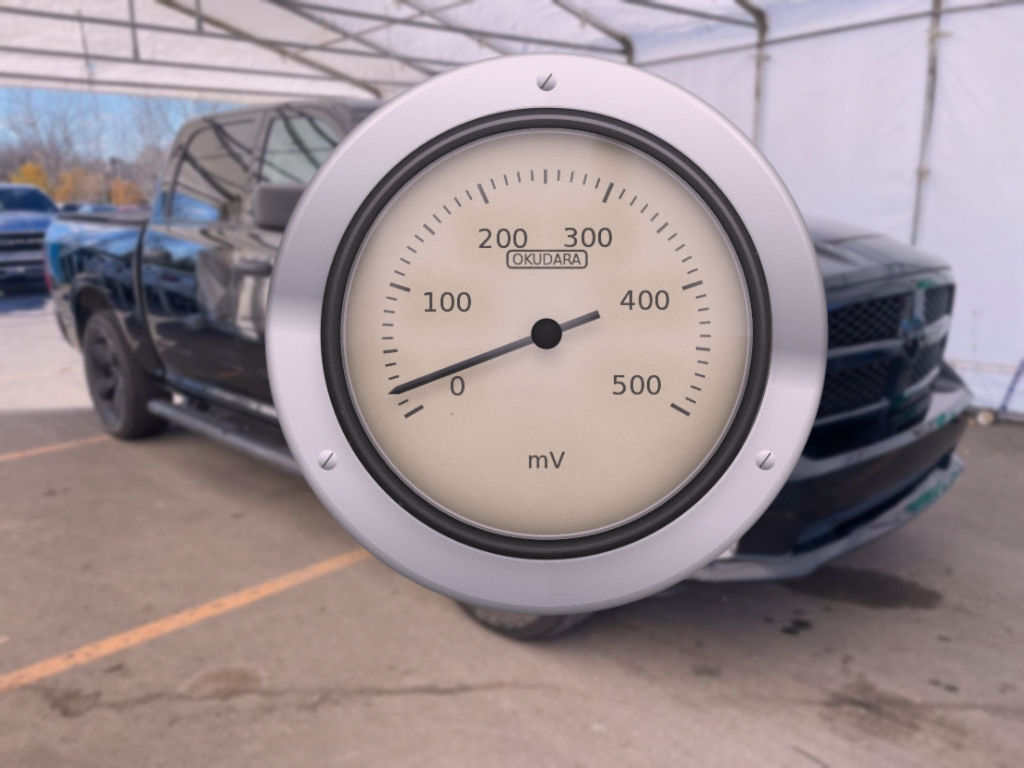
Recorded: 20 mV
